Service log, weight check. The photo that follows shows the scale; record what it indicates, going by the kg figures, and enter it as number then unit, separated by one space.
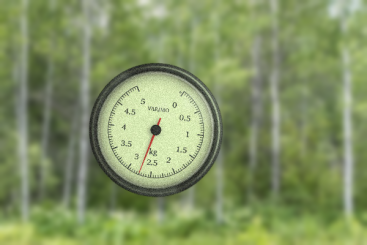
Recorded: 2.75 kg
